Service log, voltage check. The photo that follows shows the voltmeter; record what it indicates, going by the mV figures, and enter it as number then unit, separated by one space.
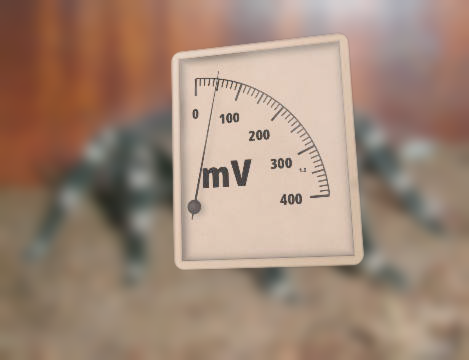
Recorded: 50 mV
